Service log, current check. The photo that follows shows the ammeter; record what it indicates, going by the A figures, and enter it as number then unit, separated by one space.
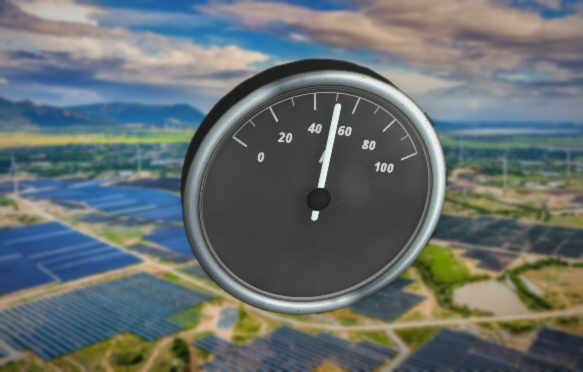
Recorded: 50 A
